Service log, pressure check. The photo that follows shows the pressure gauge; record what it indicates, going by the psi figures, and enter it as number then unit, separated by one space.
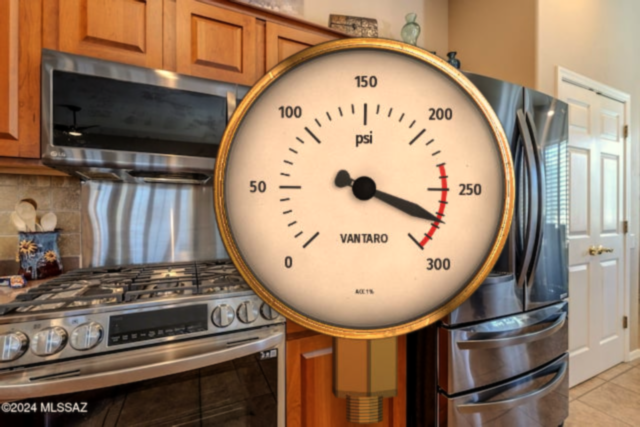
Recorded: 275 psi
